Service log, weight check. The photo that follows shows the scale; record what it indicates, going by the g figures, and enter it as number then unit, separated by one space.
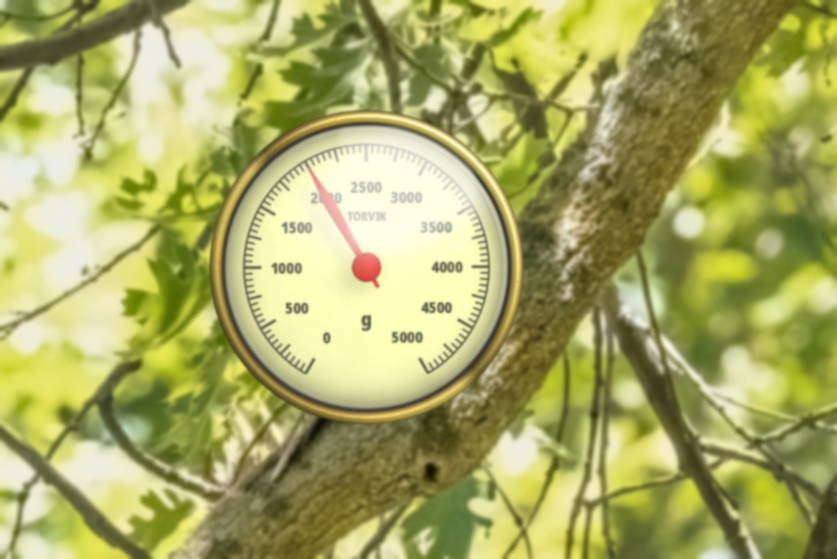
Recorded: 2000 g
